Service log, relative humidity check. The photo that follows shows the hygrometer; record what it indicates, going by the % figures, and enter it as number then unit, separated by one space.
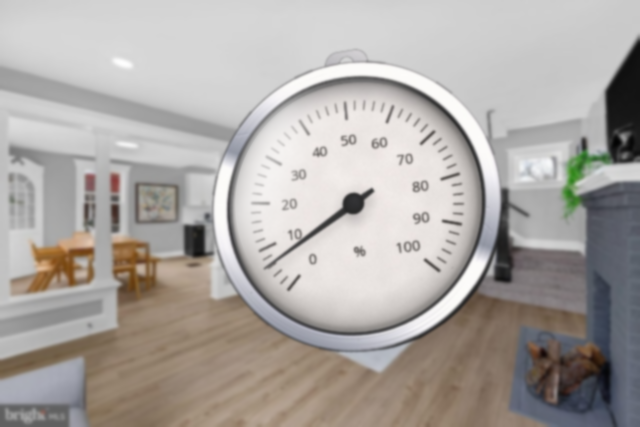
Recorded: 6 %
